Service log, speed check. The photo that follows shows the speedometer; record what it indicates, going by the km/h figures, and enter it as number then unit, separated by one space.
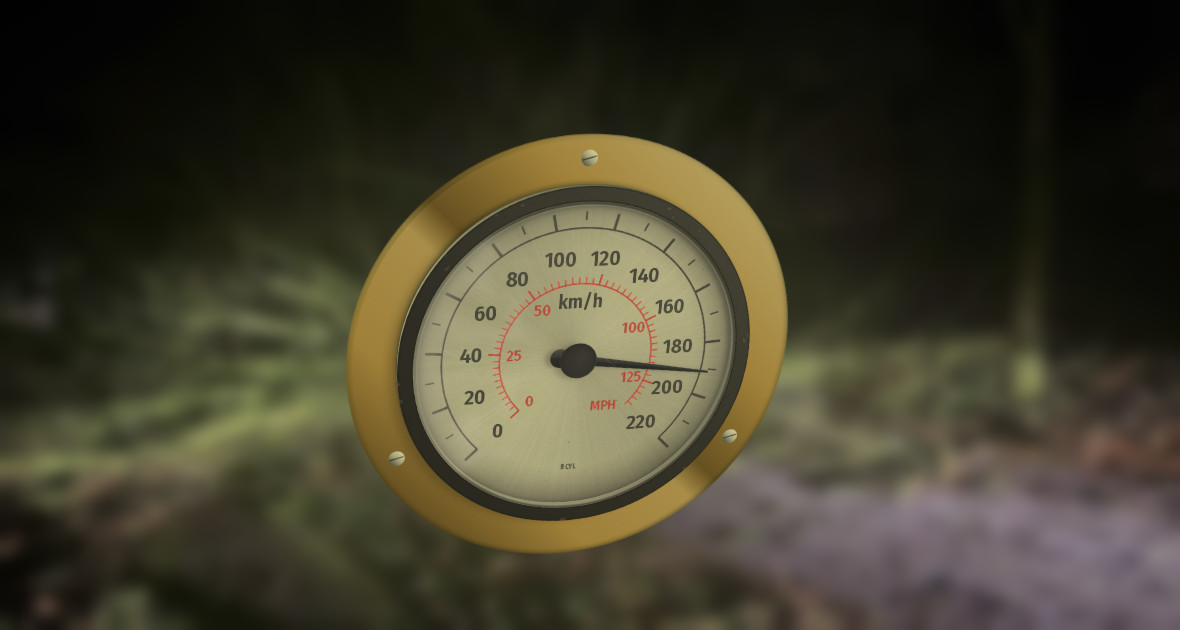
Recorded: 190 km/h
